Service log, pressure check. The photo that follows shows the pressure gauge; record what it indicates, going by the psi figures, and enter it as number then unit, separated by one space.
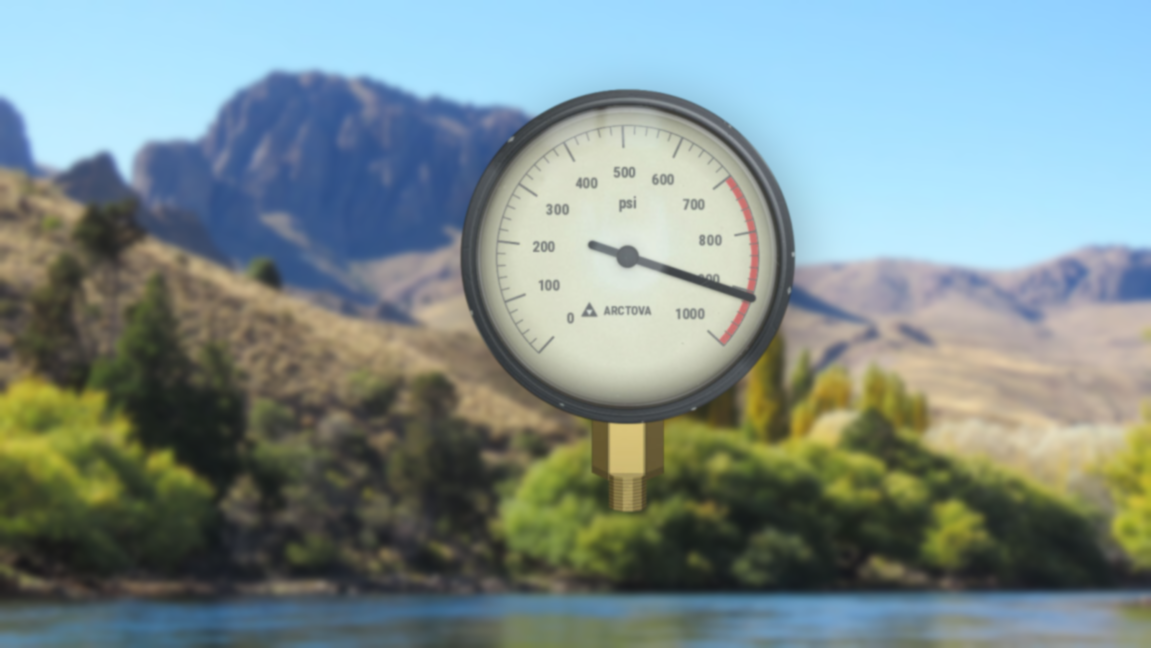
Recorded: 910 psi
